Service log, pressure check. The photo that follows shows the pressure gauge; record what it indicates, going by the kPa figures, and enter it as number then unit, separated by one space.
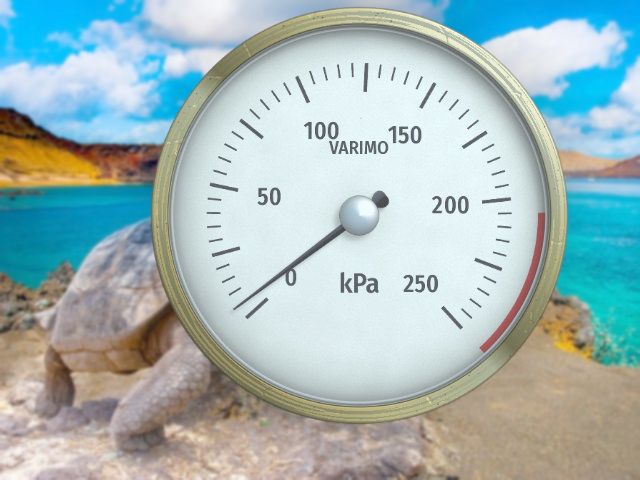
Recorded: 5 kPa
